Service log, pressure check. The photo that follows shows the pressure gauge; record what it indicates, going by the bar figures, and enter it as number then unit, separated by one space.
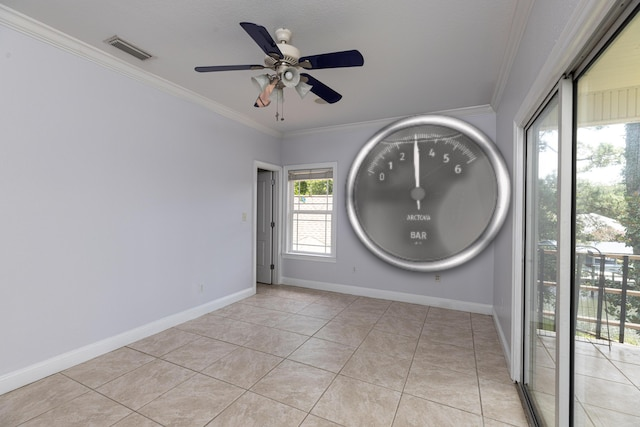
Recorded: 3 bar
